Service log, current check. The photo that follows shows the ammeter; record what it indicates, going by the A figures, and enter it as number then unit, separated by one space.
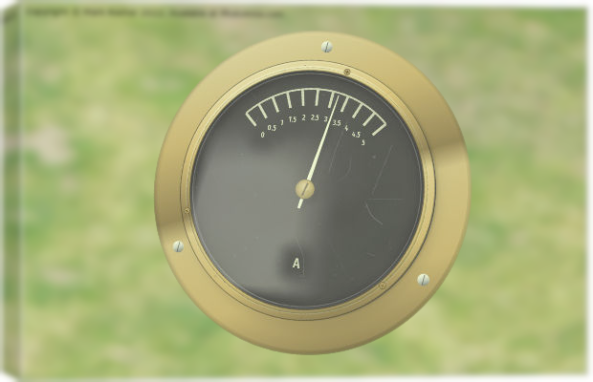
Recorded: 3.25 A
